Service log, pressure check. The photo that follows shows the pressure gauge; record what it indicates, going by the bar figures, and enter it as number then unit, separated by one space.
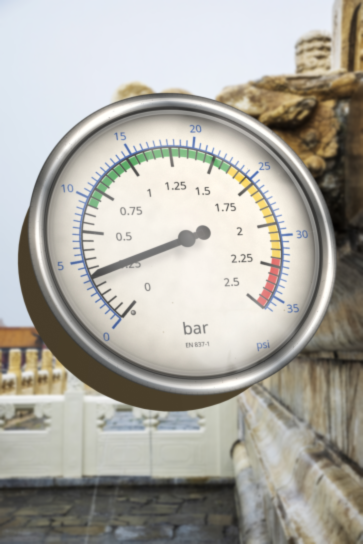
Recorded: 0.25 bar
